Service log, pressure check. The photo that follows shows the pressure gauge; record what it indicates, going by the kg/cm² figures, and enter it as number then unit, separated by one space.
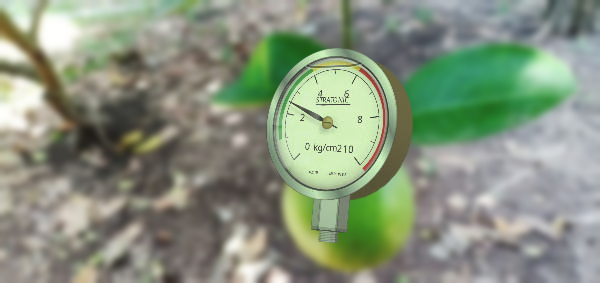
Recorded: 2.5 kg/cm²
